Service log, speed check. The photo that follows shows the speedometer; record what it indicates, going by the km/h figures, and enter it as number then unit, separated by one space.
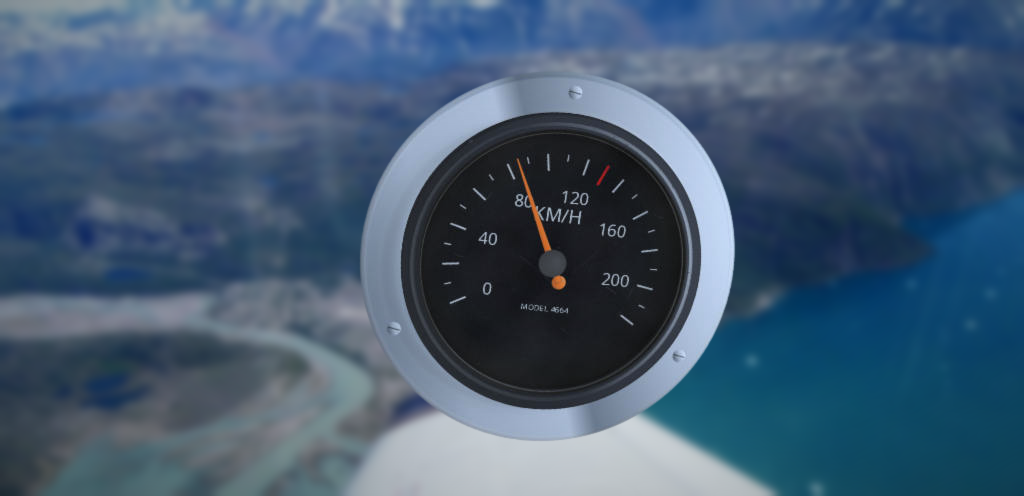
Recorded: 85 km/h
